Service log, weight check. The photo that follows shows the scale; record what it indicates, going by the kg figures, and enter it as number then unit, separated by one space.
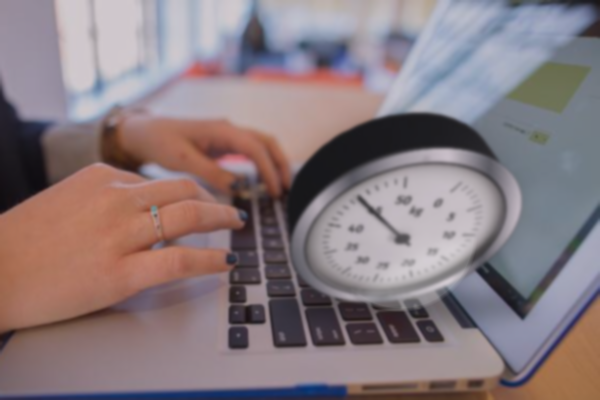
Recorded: 45 kg
